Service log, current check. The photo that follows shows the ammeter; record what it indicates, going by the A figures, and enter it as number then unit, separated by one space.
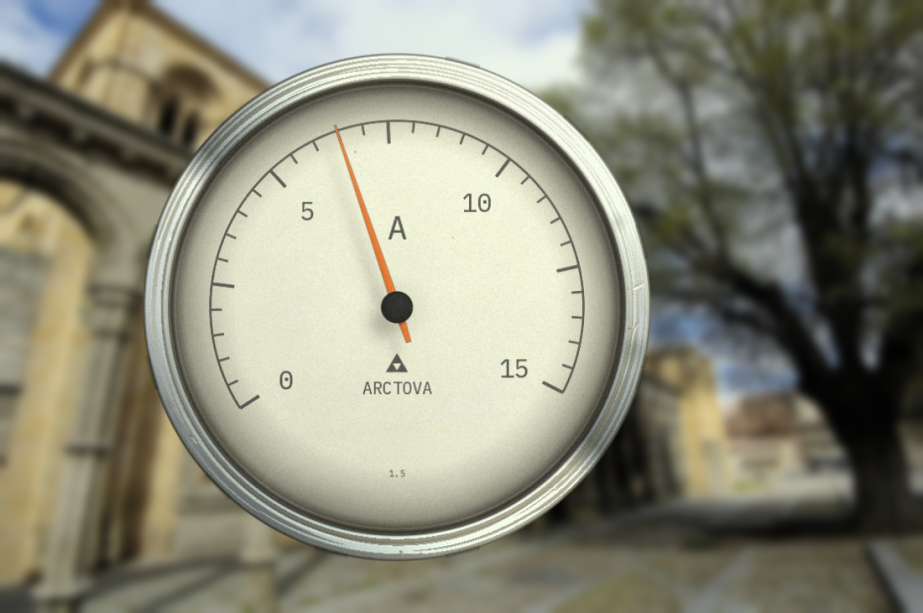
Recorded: 6.5 A
